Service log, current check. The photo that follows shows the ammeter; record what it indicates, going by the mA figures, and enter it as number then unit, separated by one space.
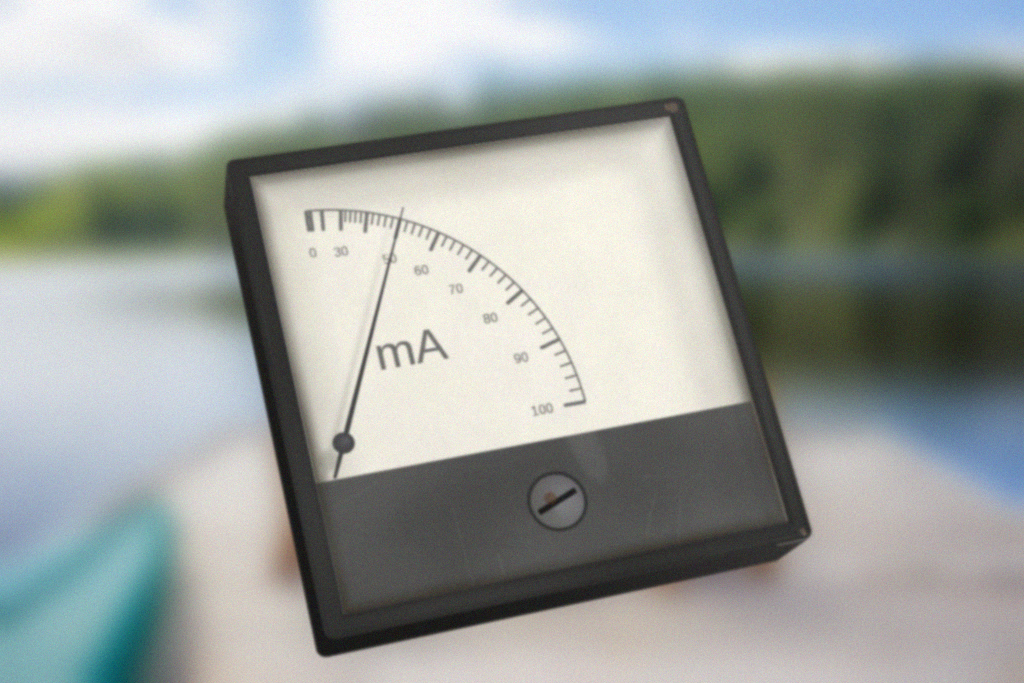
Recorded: 50 mA
